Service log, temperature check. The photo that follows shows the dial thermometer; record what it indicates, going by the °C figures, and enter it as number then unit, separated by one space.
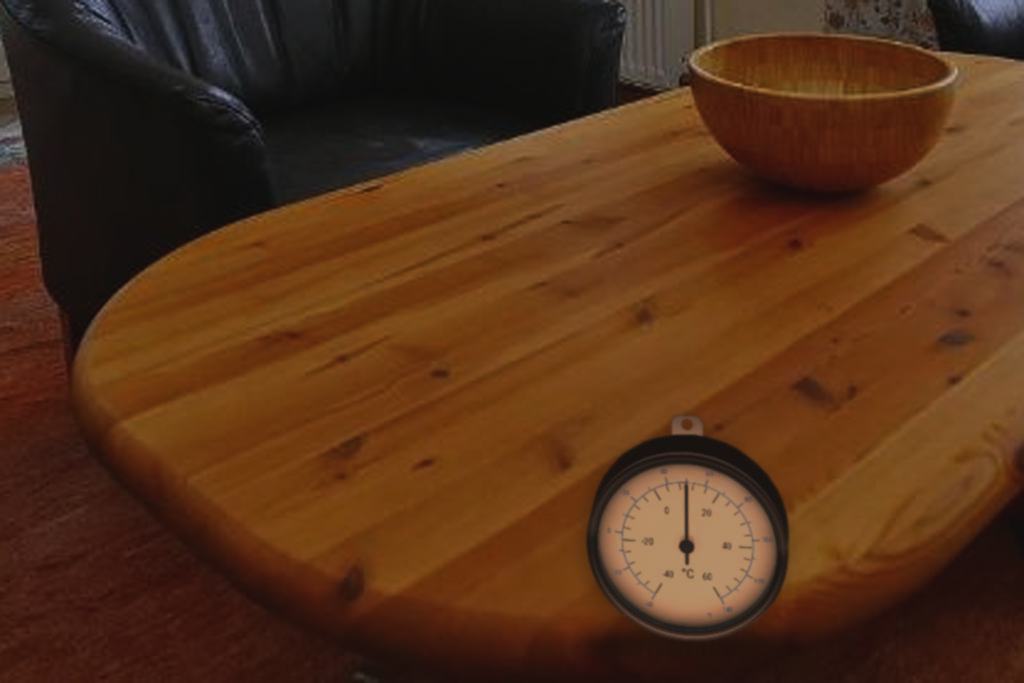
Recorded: 10 °C
